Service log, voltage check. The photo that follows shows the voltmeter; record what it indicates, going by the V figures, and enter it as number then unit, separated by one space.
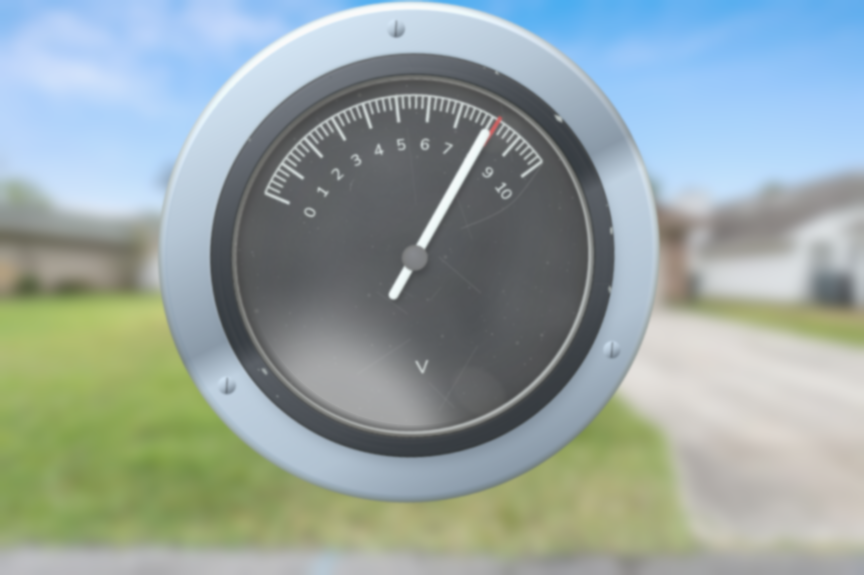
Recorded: 8 V
